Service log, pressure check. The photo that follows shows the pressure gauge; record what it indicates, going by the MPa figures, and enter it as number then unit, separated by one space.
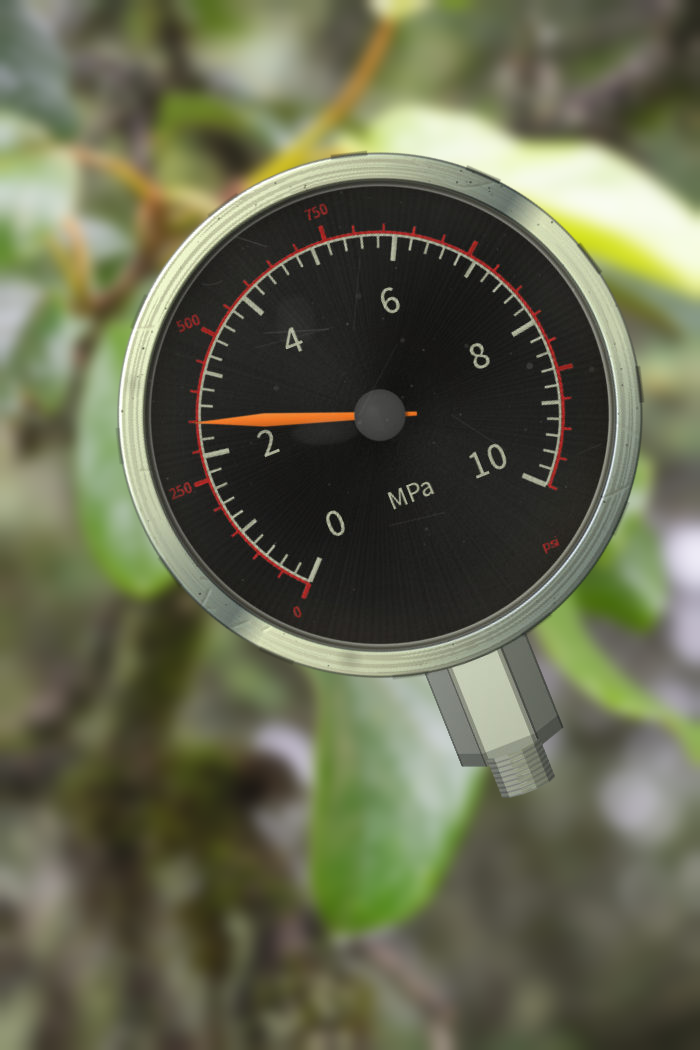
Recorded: 2.4 MPa
